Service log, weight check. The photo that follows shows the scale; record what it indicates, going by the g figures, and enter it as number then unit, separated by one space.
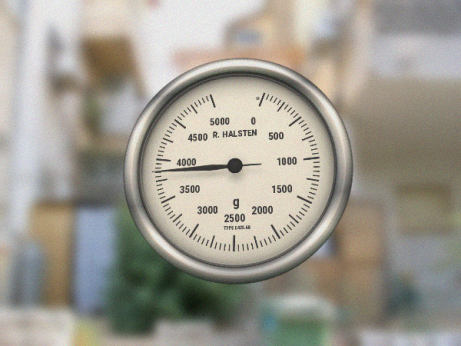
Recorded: 3850 g
